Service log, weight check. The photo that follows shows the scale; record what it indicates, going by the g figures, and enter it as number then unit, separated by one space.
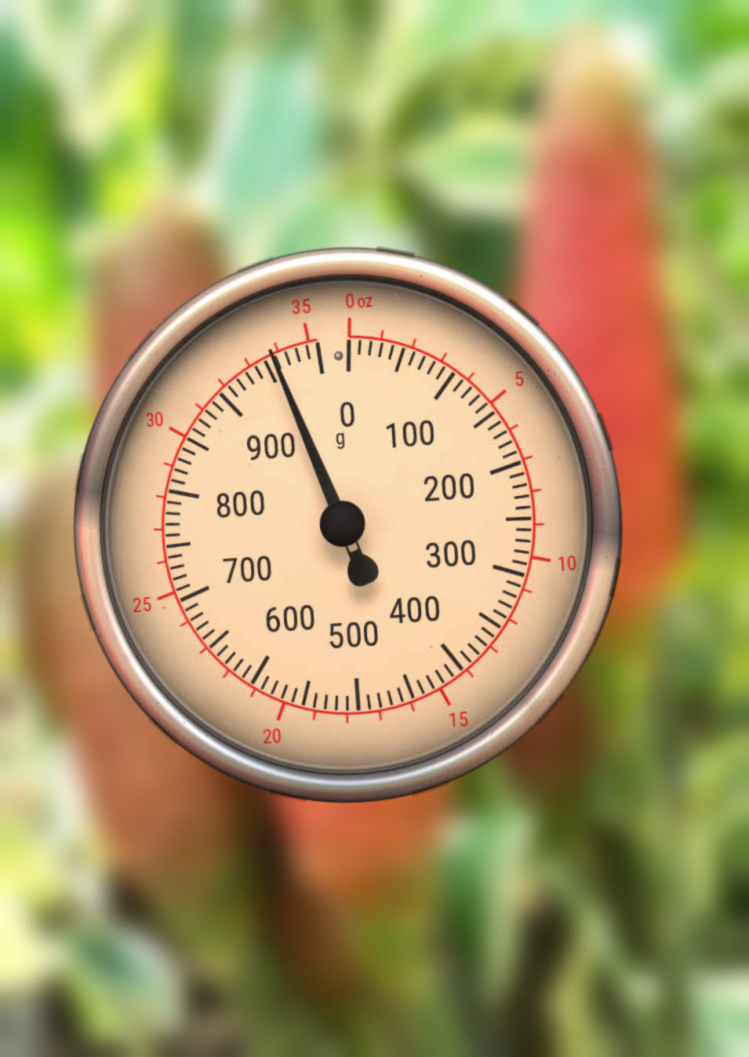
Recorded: 960 g
